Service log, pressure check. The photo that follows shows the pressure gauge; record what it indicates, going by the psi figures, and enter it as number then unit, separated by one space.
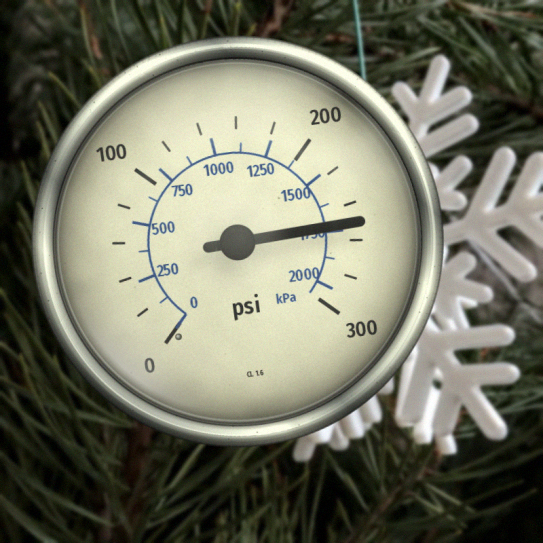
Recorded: 250 psi
